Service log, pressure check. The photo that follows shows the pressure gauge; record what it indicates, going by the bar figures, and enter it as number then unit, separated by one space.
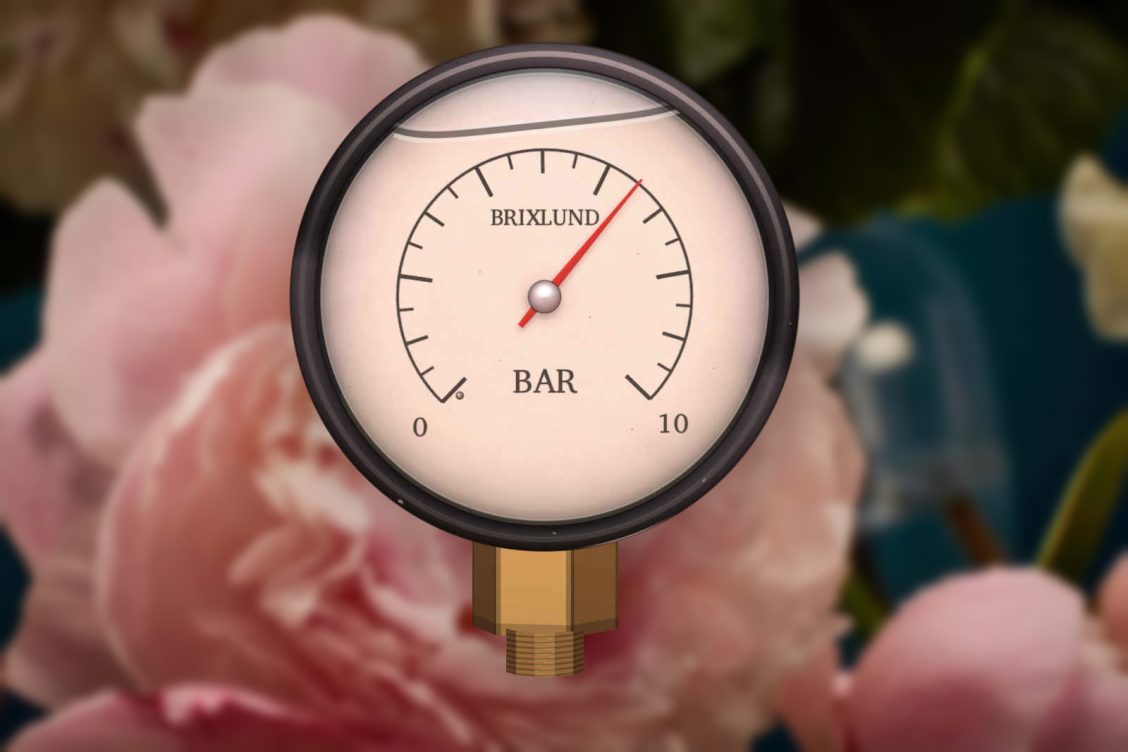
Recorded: 6.5 bar
